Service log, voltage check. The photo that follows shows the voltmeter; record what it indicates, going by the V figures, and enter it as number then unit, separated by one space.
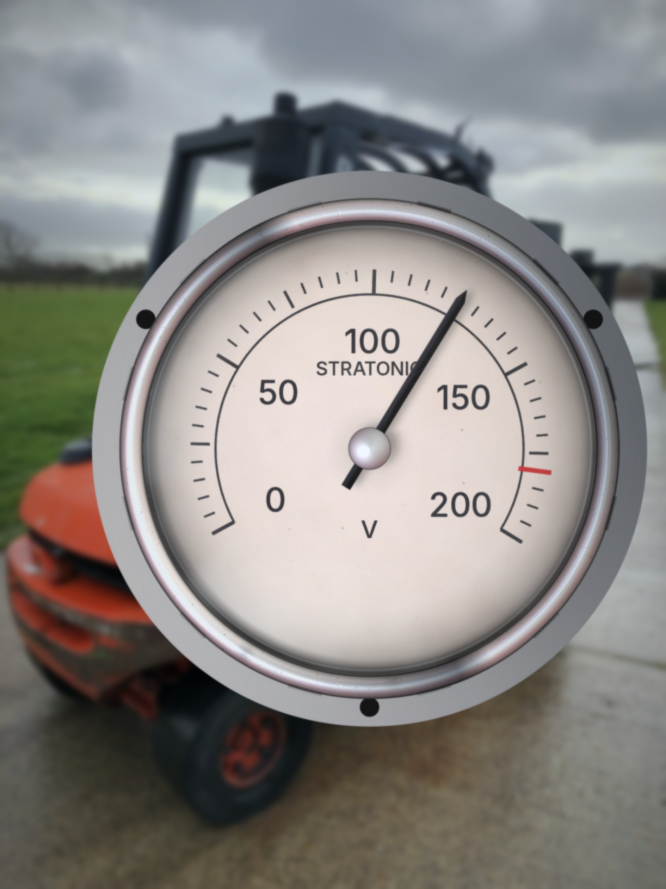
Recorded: 125 V
